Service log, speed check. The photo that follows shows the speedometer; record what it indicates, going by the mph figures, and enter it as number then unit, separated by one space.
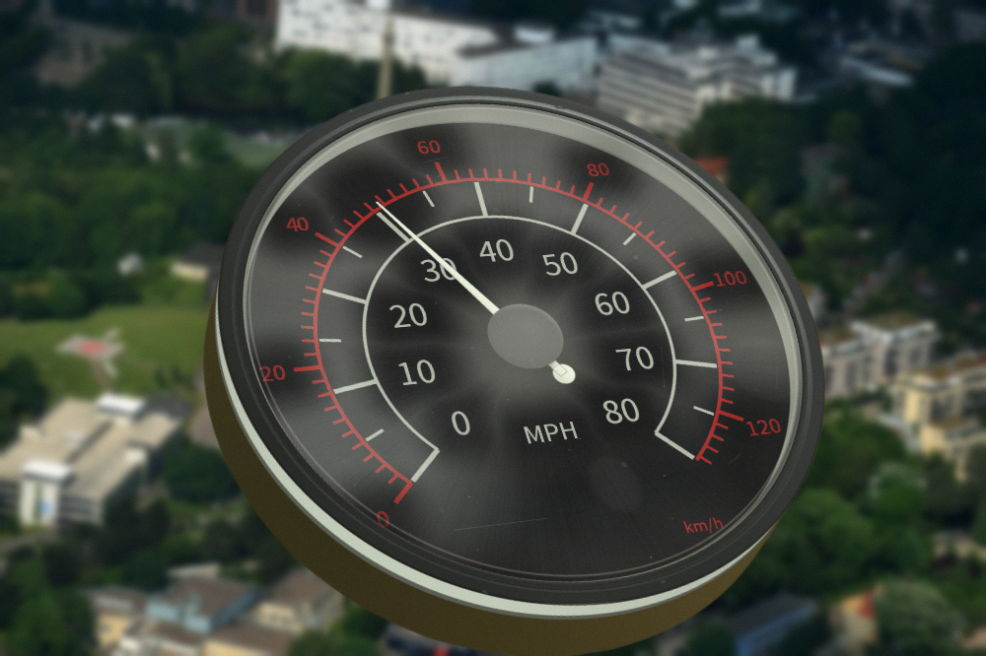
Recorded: 30 mph
